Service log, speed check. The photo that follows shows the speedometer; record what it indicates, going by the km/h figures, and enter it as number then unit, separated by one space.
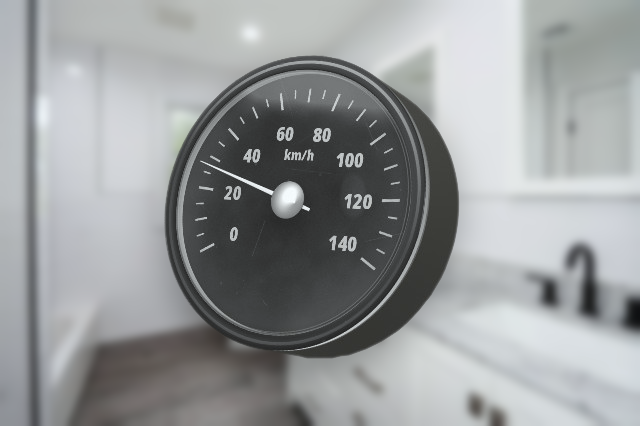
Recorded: 27.5 km/h
